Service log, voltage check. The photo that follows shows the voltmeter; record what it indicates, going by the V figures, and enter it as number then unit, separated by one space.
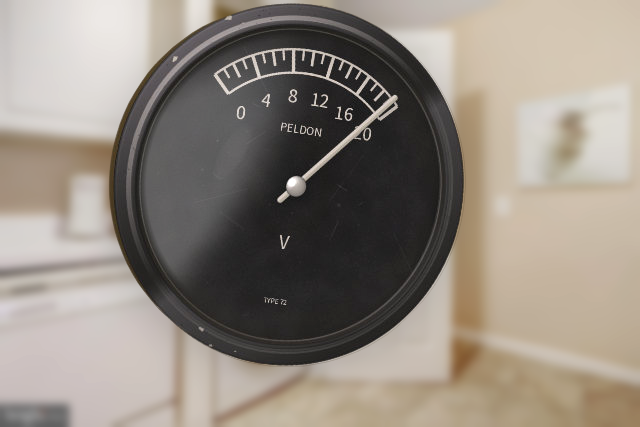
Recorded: 19 V
